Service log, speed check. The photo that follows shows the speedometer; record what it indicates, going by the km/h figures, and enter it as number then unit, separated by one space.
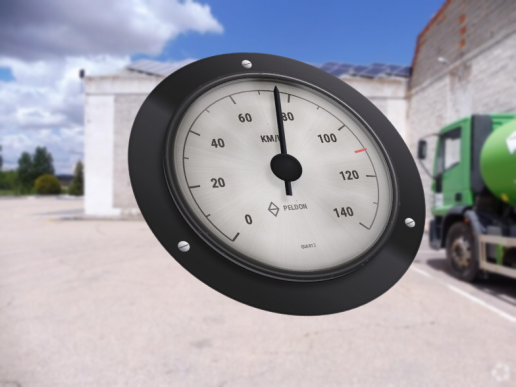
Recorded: 75 km/h
